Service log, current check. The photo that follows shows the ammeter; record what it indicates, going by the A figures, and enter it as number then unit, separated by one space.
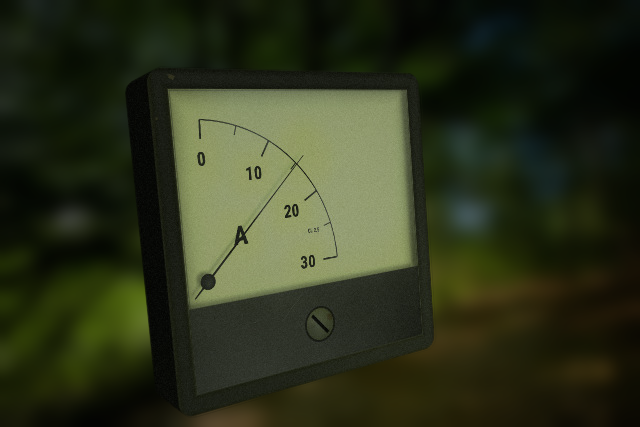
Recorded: 15 A
